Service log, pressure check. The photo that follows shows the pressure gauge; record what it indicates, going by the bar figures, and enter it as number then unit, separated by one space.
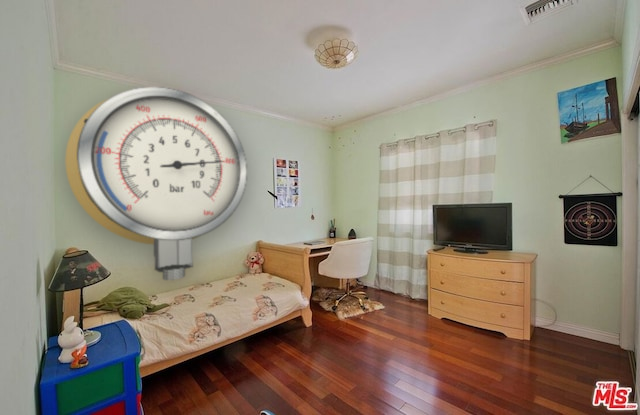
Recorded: 8 bar
